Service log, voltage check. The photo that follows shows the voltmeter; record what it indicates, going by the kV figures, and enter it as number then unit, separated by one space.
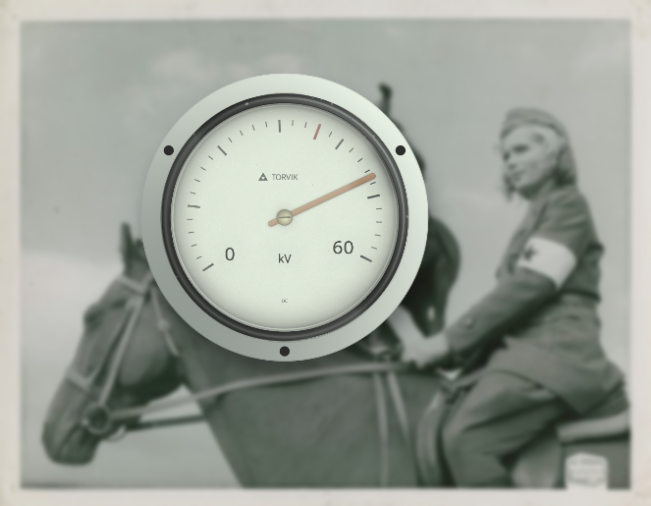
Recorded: 47 kV
